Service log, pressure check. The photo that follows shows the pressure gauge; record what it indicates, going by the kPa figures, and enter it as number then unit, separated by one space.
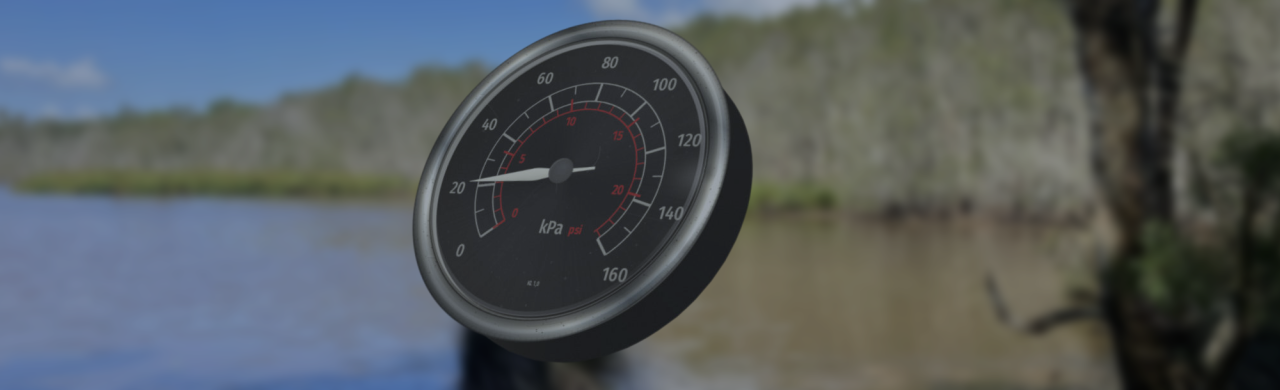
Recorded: 20 kPa
